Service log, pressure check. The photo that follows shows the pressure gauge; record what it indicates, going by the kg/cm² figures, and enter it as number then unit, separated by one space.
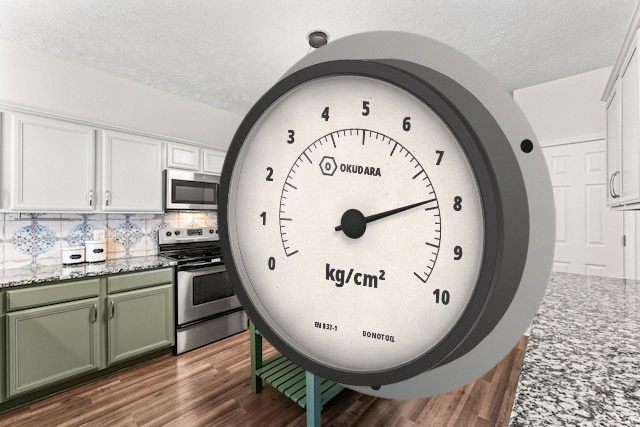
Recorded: 7.8 kg/cm²
